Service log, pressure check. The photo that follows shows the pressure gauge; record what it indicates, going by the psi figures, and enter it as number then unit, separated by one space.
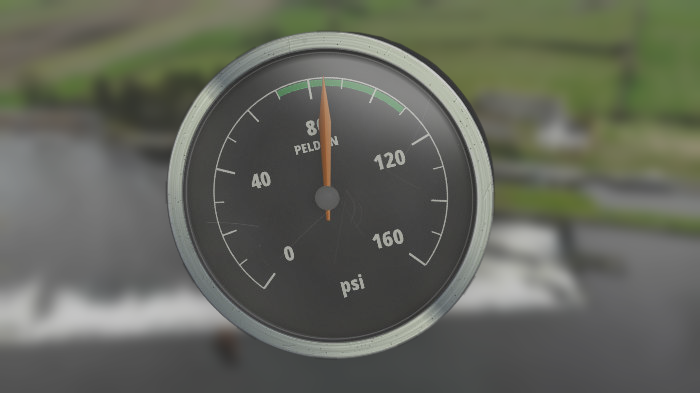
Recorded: 85 psi
